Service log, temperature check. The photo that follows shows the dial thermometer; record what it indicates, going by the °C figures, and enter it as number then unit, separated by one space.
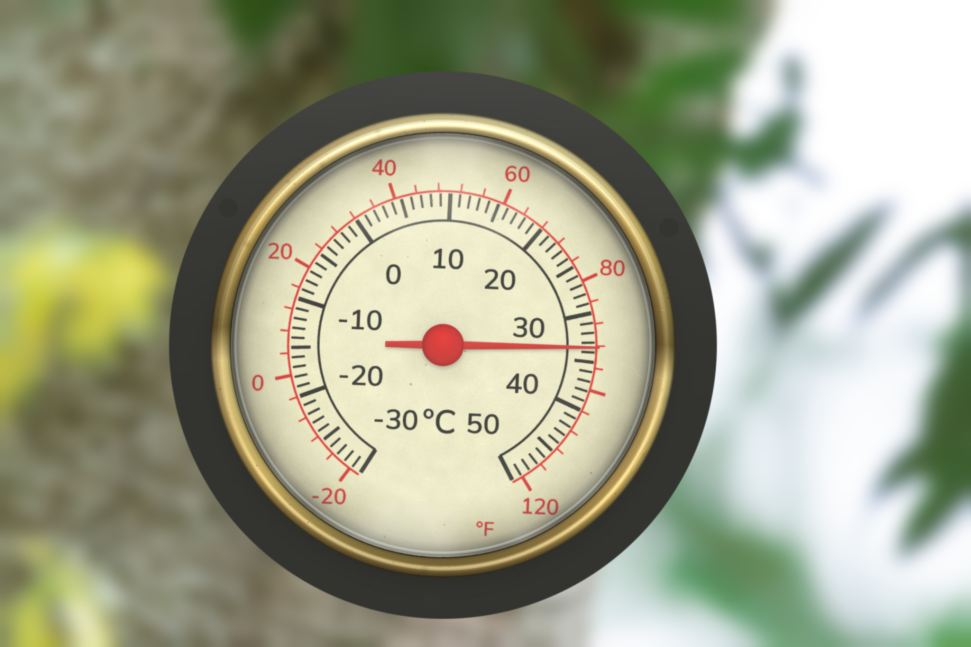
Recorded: 33.5 °C
